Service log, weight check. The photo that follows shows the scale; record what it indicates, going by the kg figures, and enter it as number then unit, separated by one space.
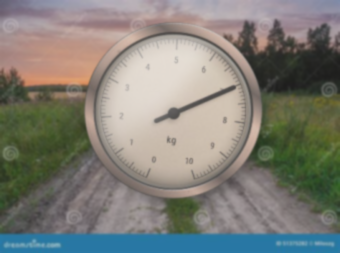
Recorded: 7 kg
